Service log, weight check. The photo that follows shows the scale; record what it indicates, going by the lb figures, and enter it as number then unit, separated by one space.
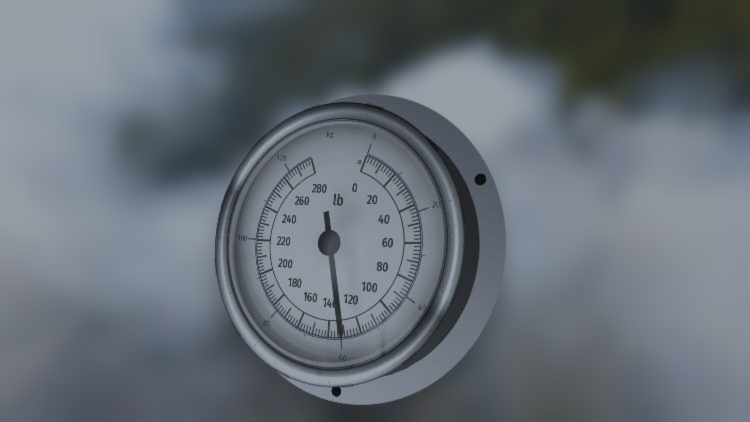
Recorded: 130 lb
